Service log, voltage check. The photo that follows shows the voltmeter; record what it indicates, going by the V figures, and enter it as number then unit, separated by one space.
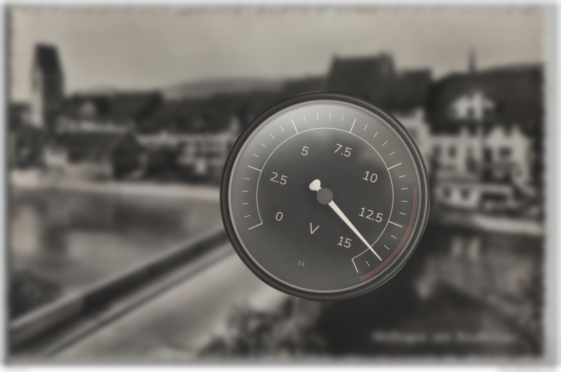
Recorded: 14 V
